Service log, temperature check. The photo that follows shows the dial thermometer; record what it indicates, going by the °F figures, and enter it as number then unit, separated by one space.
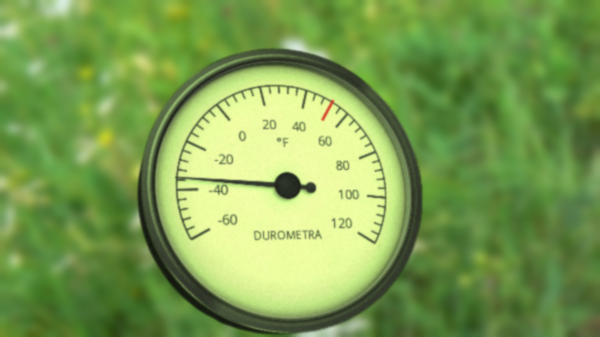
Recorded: -36 °F
